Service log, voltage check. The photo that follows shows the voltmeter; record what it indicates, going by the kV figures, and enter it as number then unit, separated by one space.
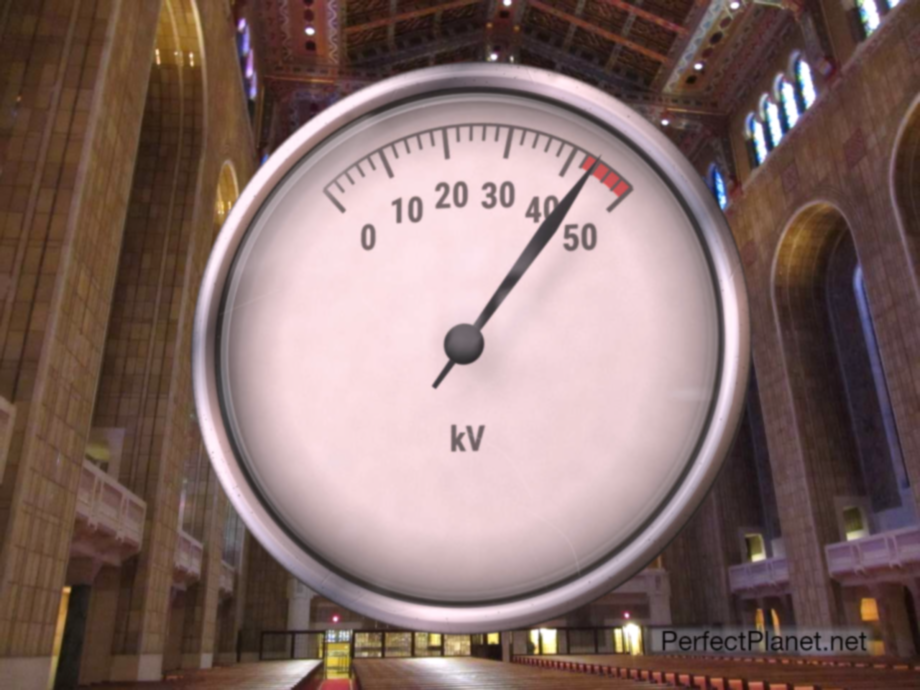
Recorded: 44 kV
